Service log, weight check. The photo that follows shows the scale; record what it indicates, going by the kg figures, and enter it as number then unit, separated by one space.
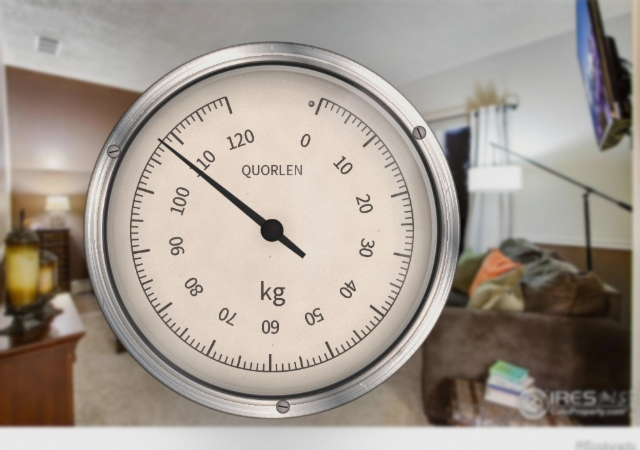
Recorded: 108 kg
